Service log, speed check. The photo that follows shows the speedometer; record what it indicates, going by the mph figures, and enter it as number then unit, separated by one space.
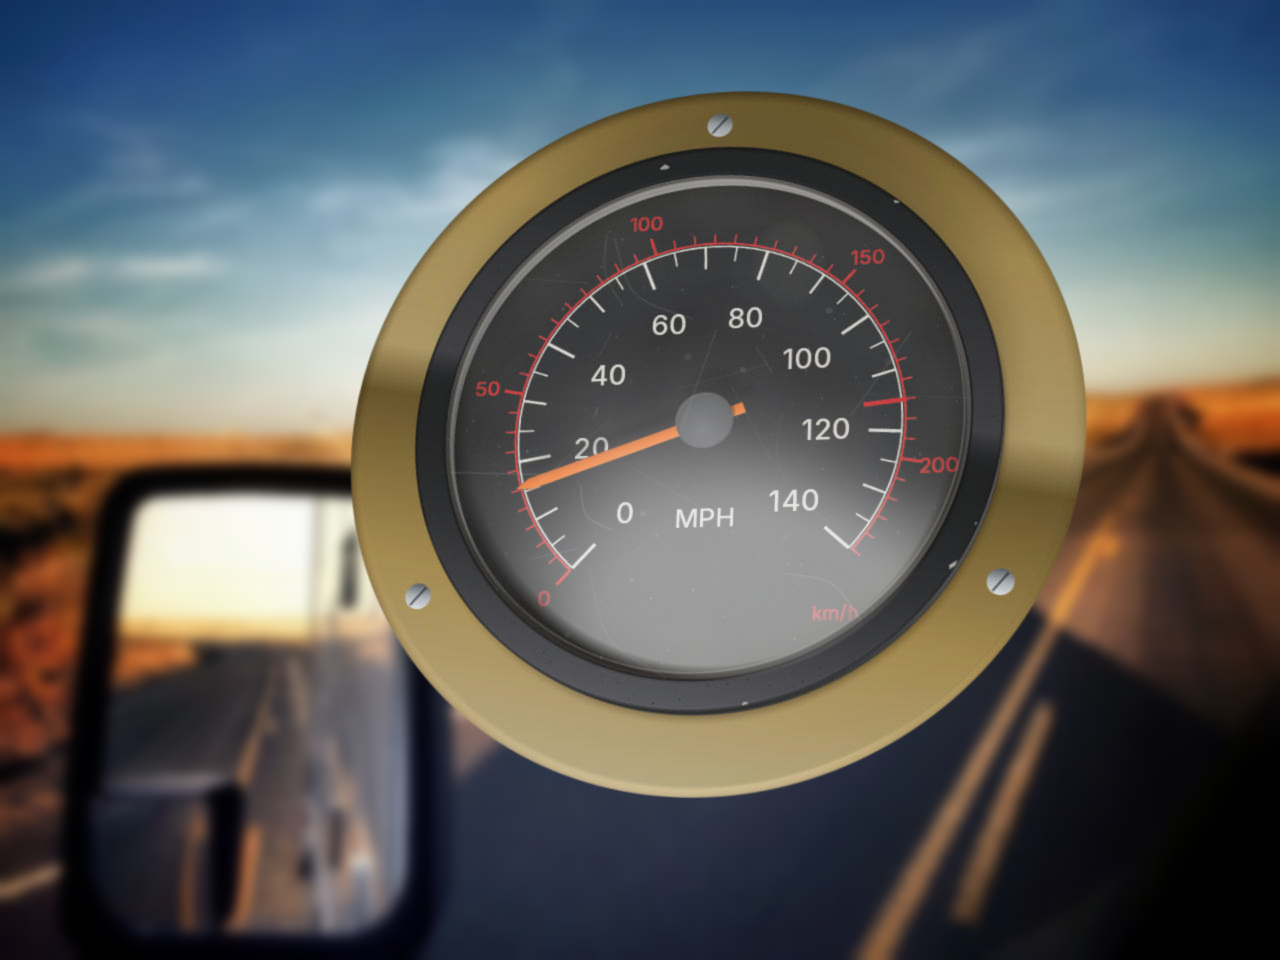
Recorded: 15 mph
